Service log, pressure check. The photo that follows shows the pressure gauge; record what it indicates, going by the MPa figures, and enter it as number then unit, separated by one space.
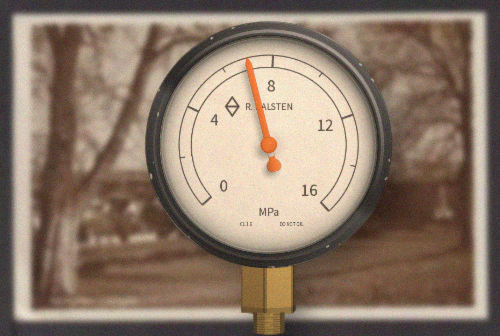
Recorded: 7 MPa
